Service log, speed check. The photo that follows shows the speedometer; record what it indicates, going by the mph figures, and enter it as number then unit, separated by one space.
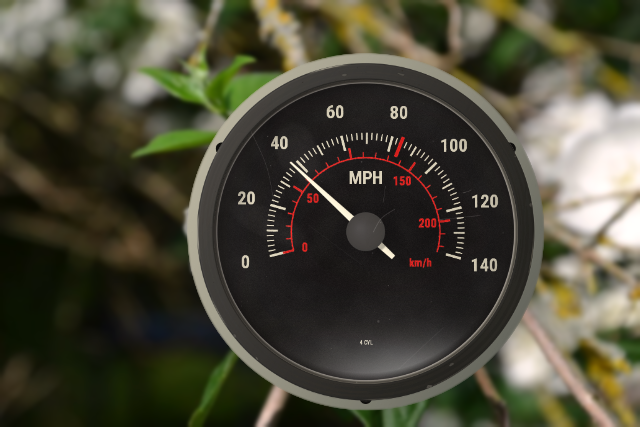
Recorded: 38 mph
